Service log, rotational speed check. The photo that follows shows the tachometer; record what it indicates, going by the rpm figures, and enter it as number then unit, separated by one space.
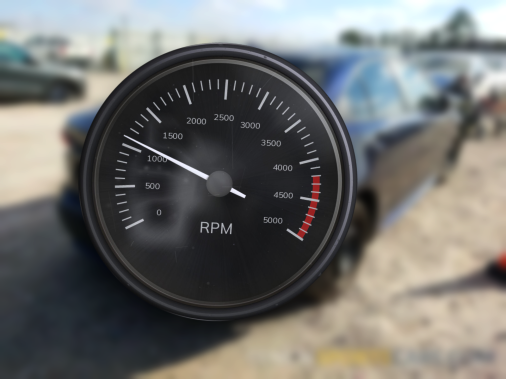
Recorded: 1100 rpm
